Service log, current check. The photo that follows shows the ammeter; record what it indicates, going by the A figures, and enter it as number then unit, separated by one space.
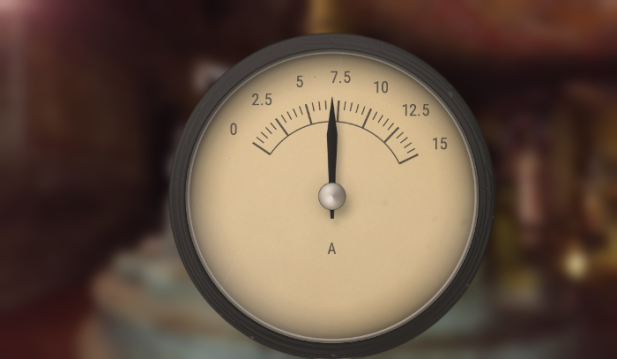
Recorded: 7 A
